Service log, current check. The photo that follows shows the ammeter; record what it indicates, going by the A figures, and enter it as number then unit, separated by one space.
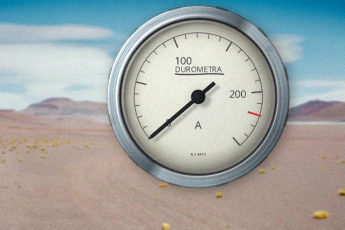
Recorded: 0 A
